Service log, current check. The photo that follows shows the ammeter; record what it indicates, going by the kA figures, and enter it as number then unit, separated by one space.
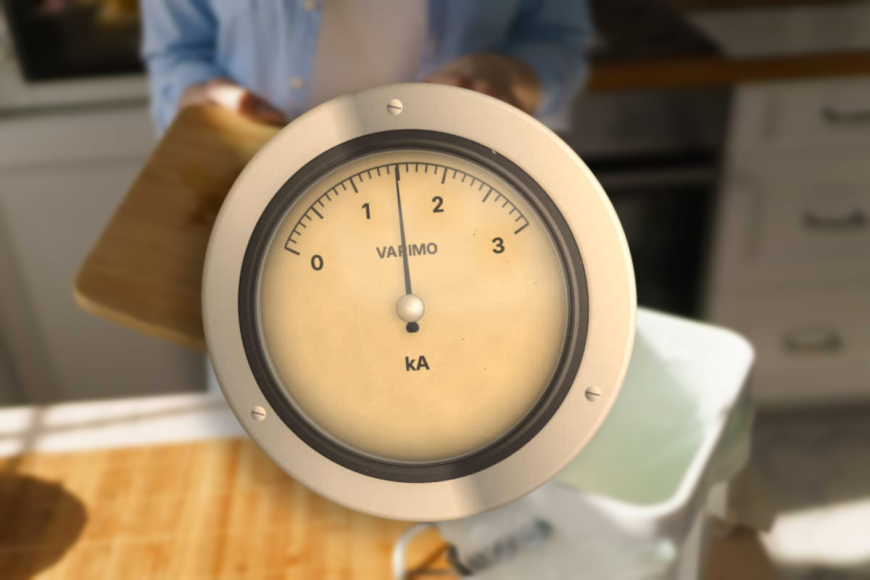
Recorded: 1.5 kA
